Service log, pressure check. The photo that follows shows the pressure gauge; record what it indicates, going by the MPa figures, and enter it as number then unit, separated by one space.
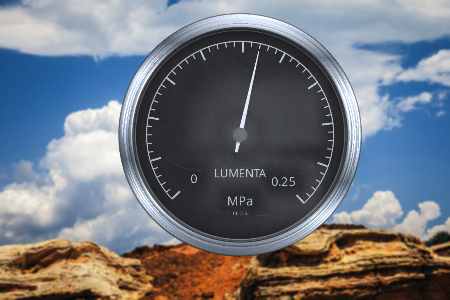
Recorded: 0.135 MPa
